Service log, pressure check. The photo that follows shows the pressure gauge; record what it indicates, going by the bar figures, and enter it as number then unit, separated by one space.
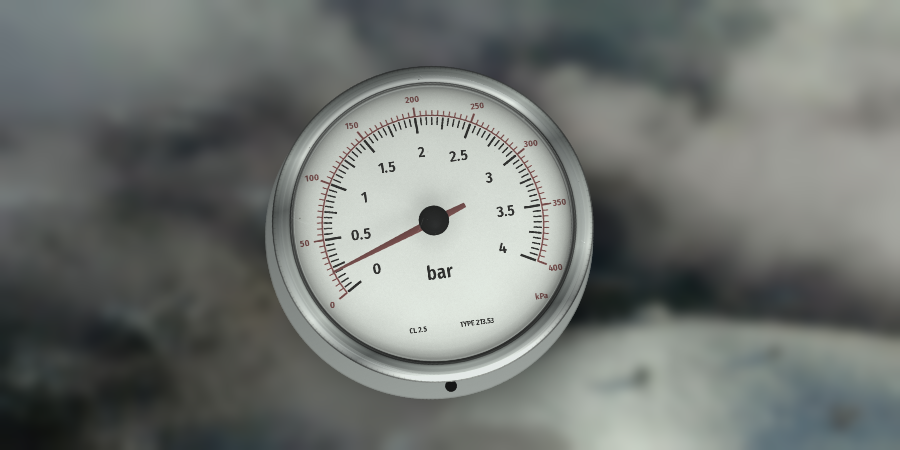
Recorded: 0.2 bar
